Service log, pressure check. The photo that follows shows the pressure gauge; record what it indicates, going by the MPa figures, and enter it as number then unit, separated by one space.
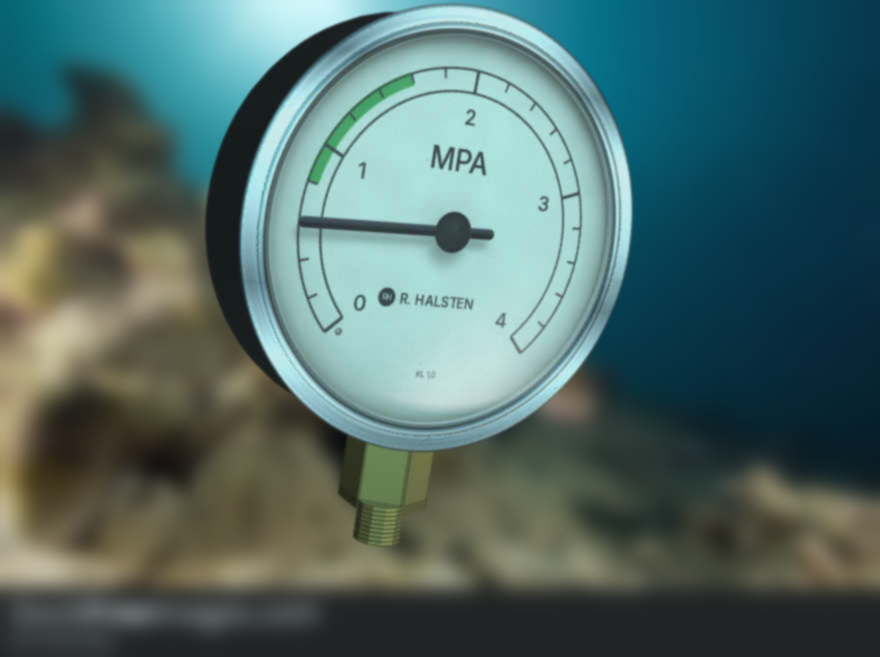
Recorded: 0.6 MPa
